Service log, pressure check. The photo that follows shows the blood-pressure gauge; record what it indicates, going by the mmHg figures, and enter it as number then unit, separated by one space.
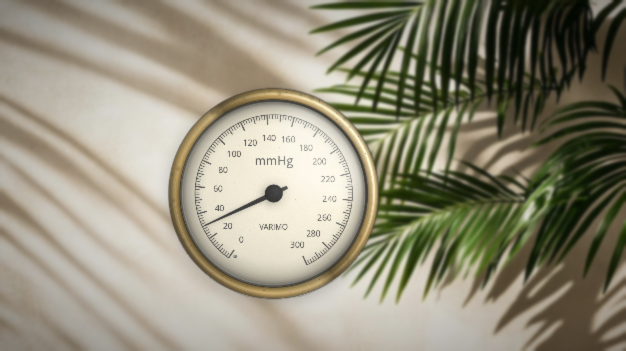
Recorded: 30 mmHg
